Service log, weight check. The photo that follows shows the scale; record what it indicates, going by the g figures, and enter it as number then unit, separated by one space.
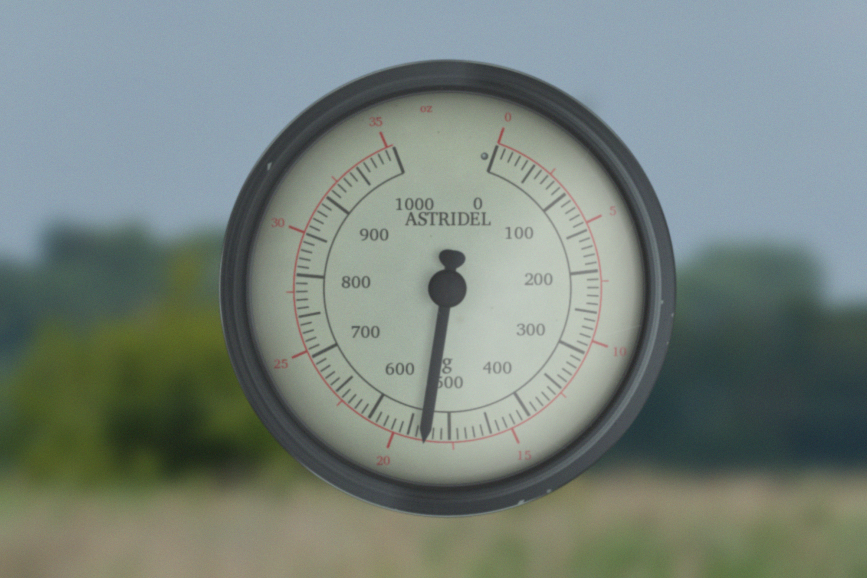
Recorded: 530 g
